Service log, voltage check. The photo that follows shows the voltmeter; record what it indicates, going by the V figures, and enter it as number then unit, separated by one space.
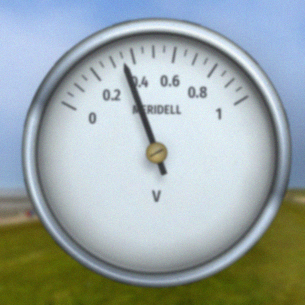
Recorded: 0.35 V
